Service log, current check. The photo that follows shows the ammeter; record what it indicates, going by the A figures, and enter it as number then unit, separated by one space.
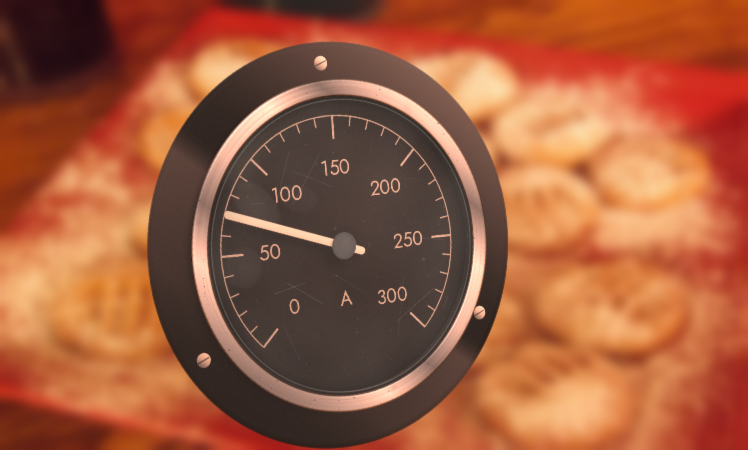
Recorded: 70 A
